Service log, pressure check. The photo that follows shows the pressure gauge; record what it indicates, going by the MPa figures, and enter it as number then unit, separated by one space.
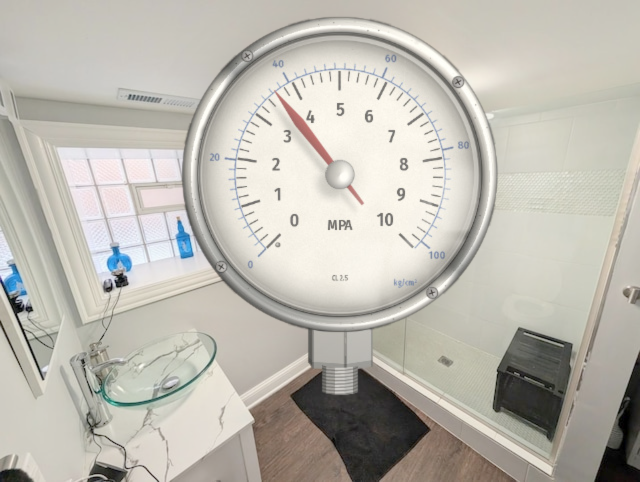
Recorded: 3.6 MPa
